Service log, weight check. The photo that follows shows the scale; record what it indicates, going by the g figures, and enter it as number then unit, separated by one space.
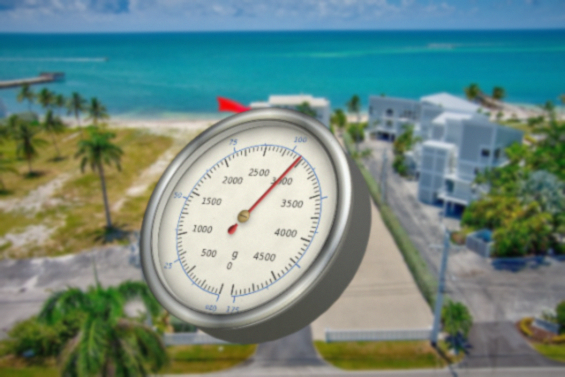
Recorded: 3000 g
